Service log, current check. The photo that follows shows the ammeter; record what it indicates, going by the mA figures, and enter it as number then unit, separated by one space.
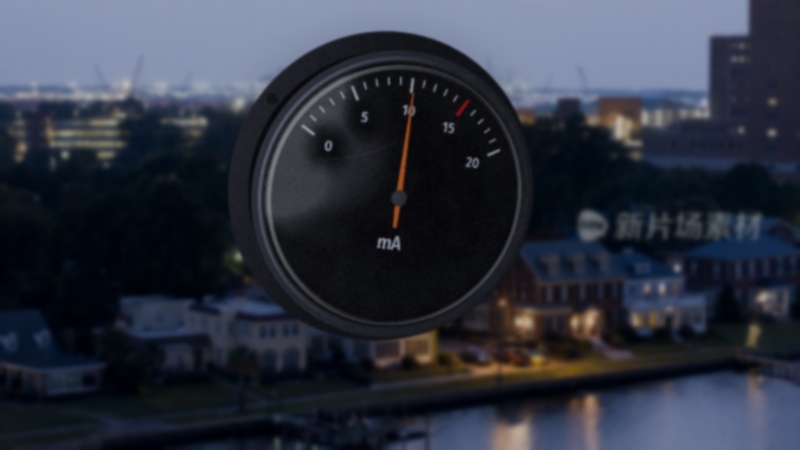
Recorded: 10 mA
